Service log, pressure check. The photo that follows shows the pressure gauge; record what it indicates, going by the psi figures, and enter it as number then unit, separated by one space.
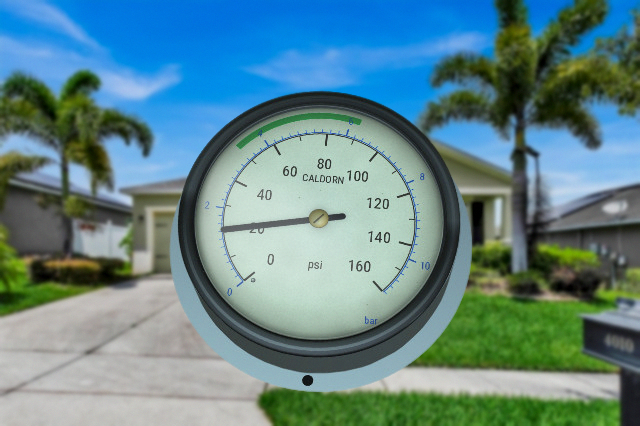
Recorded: 20 psi
